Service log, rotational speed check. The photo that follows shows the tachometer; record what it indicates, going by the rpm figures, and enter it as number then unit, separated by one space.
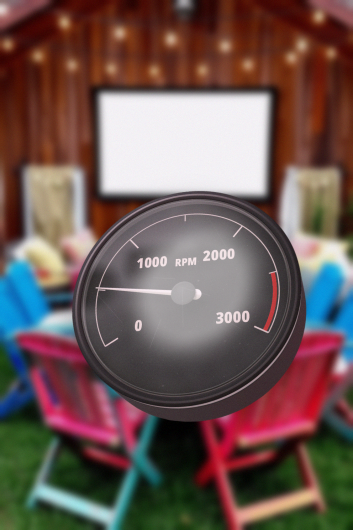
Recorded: 500 rpm
